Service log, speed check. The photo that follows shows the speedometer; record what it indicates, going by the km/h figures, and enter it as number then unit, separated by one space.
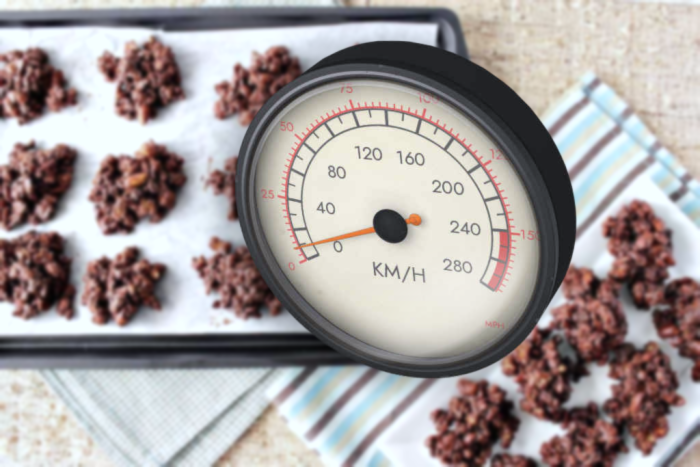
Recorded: 10 km/h
